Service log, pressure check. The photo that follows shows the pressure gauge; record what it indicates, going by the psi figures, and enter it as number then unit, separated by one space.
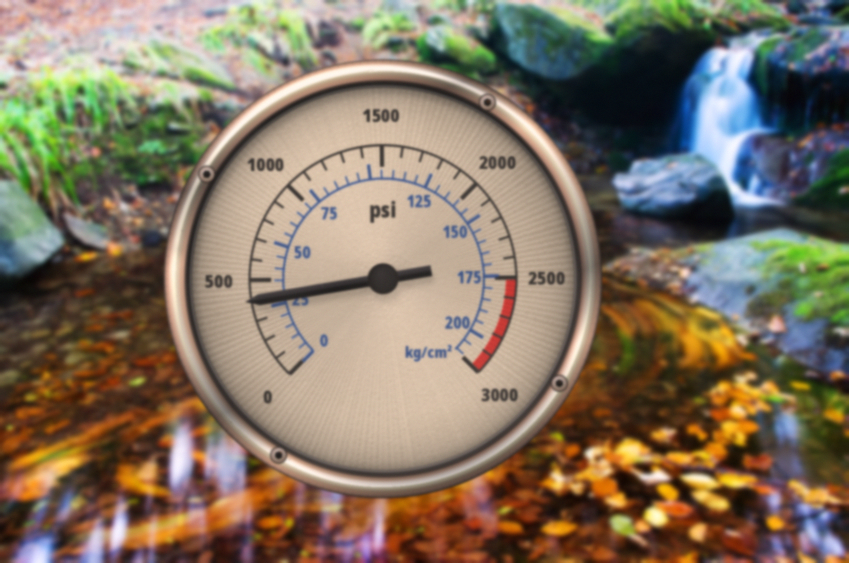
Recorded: 400 psi
